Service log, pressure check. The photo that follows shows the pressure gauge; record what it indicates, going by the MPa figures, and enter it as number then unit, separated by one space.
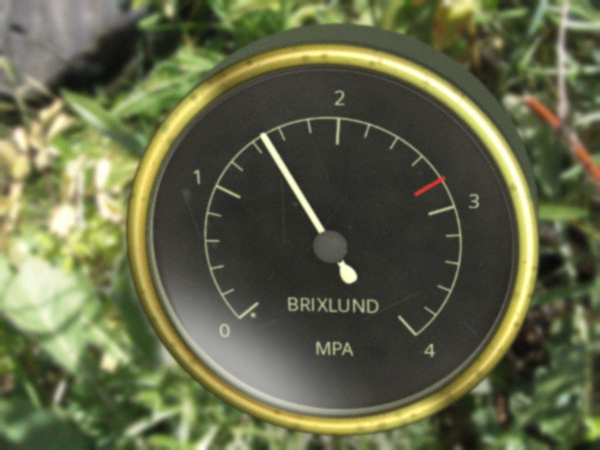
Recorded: 1.5 MPa
